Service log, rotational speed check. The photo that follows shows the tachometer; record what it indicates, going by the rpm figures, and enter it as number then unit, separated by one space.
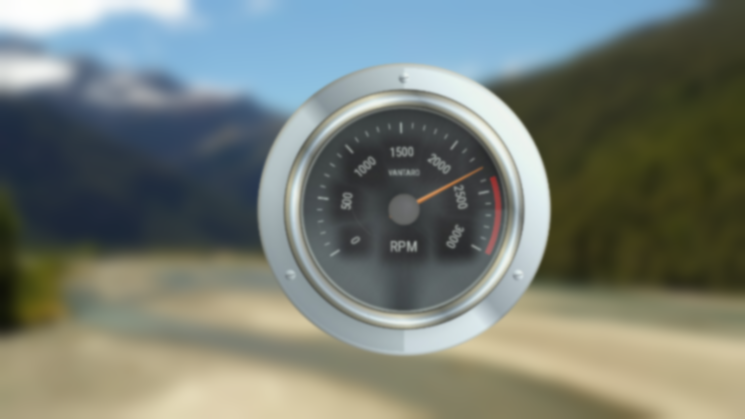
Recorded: 2300 rpm
